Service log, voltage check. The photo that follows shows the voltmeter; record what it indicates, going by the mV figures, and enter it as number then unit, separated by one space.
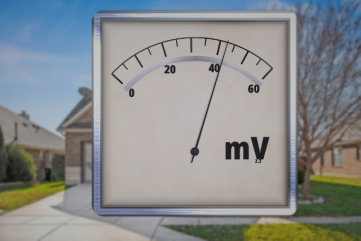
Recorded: 42.5 mV
